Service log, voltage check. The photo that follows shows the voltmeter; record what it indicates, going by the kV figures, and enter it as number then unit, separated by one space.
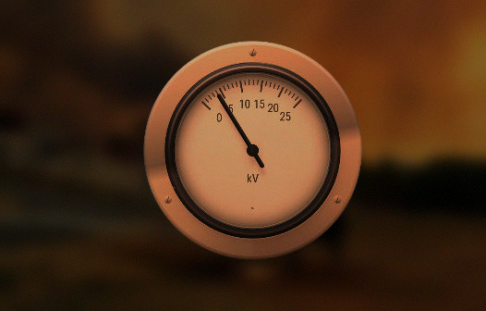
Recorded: 4 kV
